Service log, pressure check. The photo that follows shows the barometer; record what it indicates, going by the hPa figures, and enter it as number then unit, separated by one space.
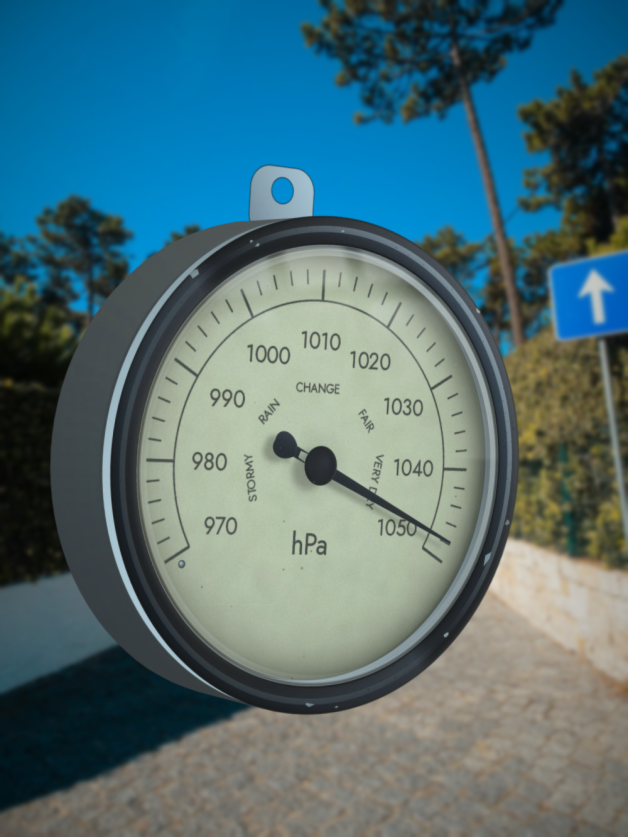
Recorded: 1048 hPa
